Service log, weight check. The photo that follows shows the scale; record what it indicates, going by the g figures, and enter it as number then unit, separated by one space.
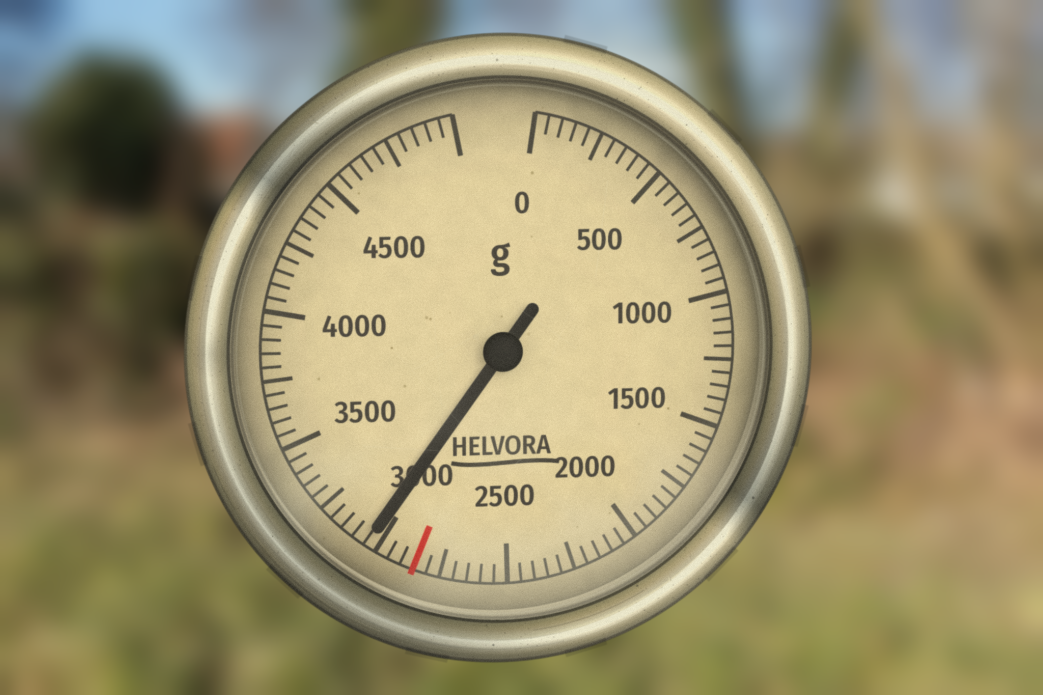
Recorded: 3050 g
